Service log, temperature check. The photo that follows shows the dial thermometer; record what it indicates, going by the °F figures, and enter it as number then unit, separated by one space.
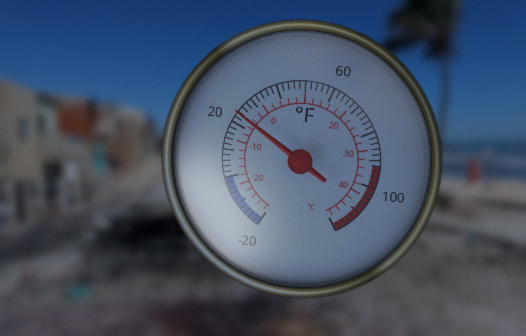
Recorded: 24 °F
